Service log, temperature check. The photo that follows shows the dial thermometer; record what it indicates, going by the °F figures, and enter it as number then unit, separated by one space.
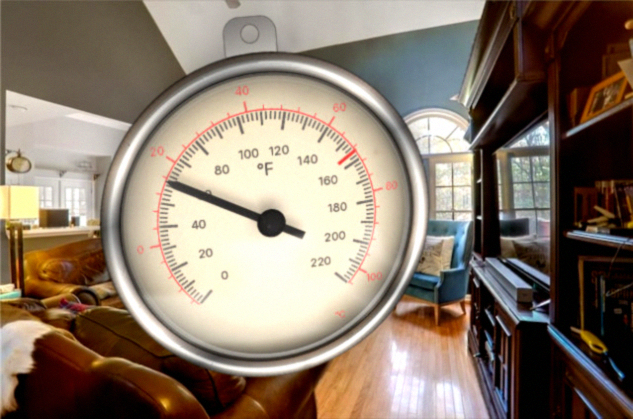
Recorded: 60 °F
